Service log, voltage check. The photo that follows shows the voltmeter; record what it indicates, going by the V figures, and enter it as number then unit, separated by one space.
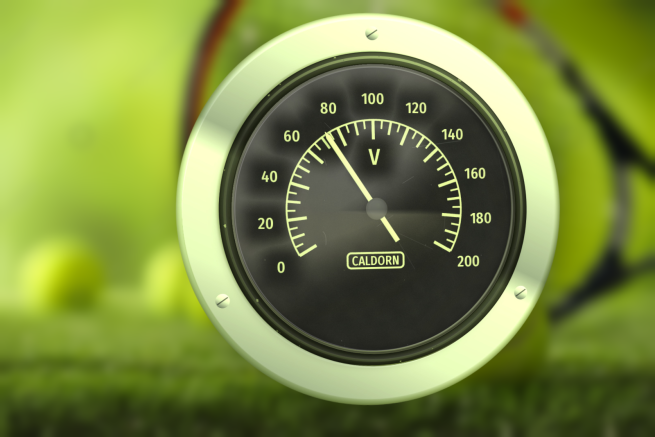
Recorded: 72.5 V
